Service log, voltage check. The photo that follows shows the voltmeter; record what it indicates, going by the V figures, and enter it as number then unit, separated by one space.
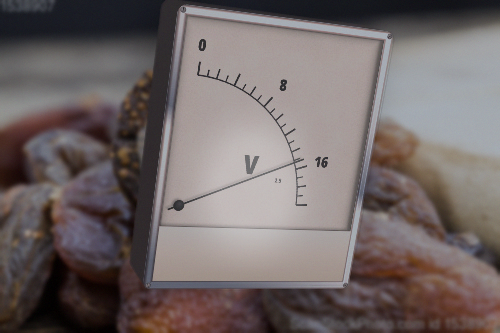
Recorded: 15 V
